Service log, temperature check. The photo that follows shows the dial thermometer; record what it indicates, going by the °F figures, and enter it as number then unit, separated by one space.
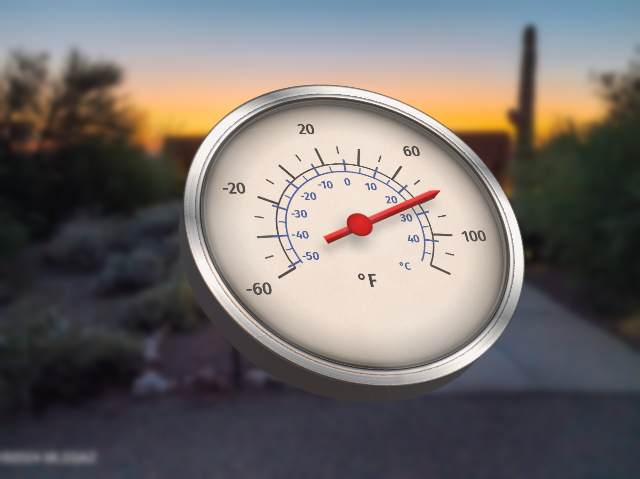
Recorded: 80 °F
